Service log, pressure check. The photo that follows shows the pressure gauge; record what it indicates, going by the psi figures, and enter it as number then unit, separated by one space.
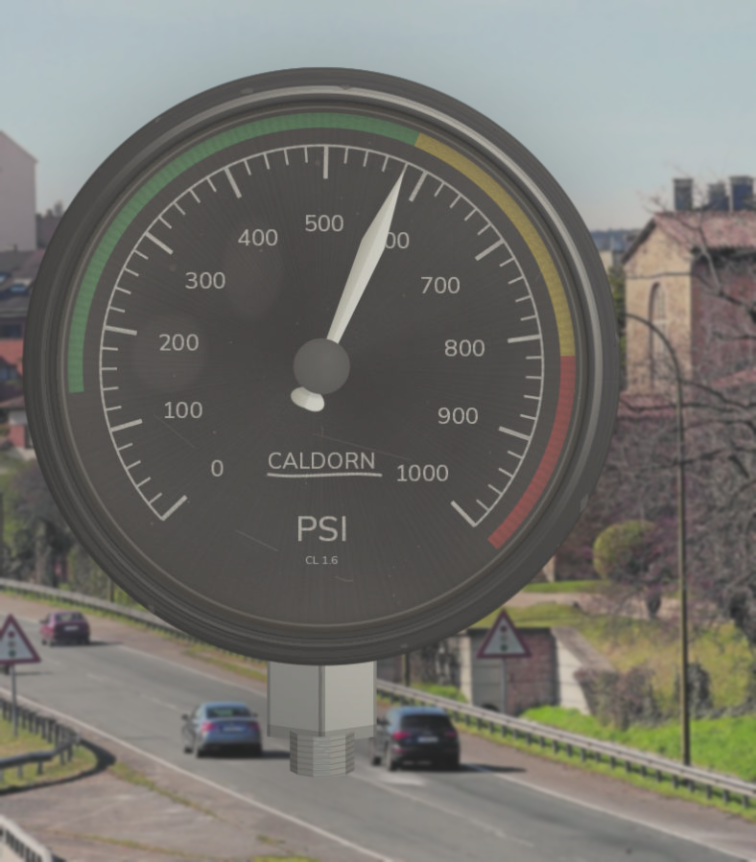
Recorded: 580 psi
